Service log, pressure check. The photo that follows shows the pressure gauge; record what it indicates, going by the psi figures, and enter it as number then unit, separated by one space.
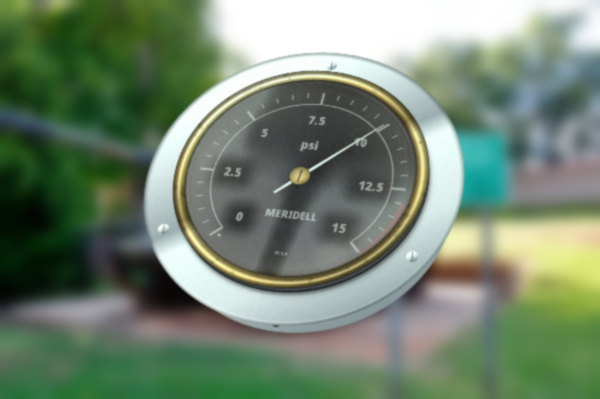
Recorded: 10 psi
